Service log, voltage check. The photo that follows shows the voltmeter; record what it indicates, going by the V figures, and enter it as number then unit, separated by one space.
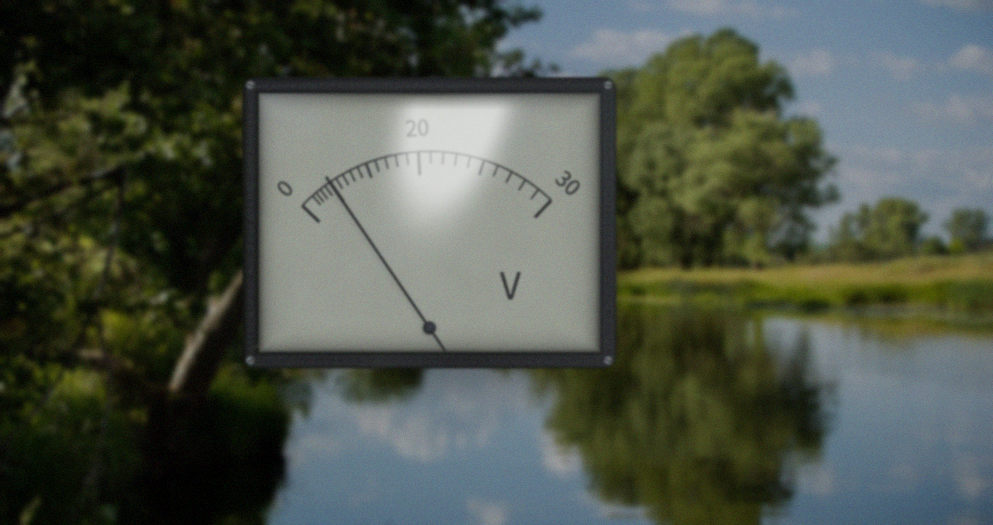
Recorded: 10 V
